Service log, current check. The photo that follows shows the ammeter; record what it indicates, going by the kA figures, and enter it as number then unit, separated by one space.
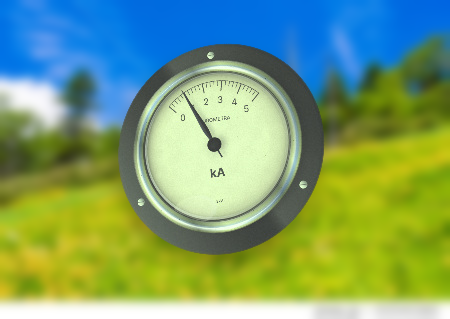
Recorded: 1 kA
